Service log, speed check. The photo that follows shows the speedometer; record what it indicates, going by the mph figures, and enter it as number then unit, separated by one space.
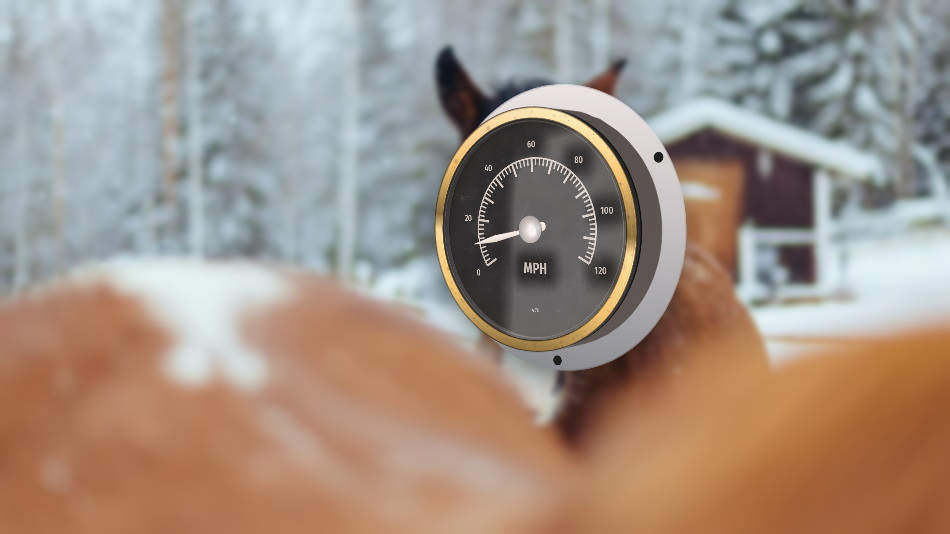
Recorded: 10 mph
